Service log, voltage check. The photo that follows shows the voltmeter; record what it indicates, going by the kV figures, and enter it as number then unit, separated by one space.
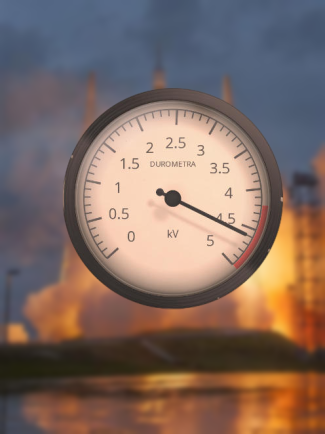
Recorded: 4.6 kV
